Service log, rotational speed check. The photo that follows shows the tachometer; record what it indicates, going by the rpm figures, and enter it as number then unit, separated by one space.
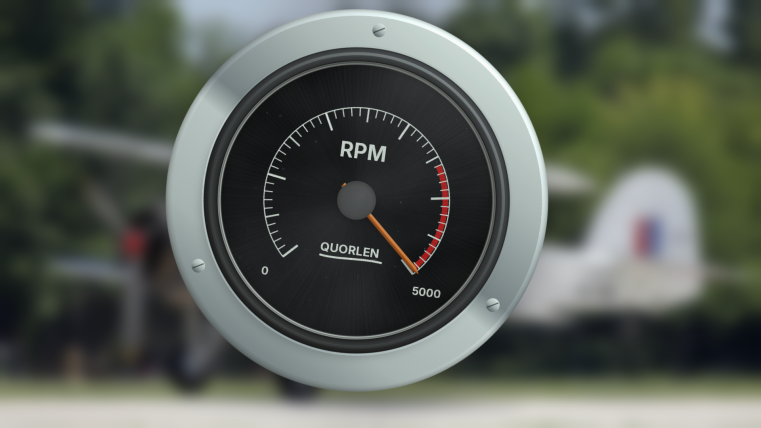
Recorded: 4950 rpm
